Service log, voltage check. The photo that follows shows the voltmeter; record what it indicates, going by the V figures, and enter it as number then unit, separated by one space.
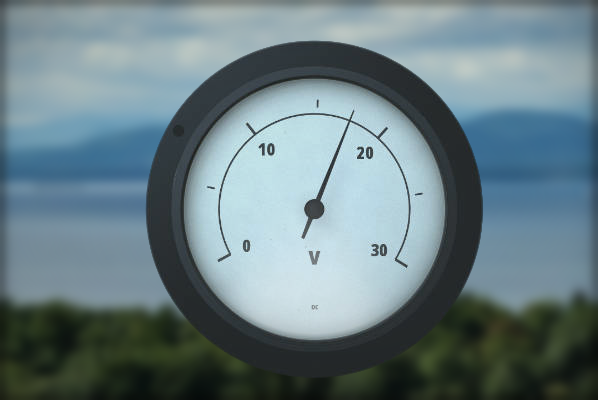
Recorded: 17.5 V
